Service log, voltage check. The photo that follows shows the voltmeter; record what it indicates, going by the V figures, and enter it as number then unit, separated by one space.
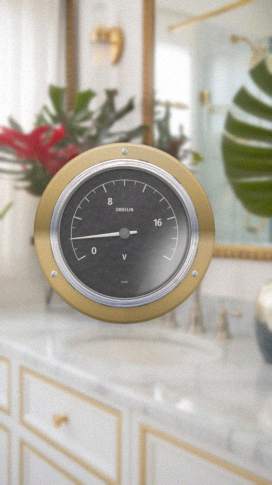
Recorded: 2 V
